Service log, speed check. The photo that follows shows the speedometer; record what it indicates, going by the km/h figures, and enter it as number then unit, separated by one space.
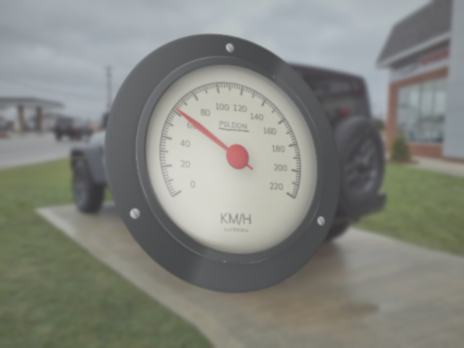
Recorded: 60 km/h
